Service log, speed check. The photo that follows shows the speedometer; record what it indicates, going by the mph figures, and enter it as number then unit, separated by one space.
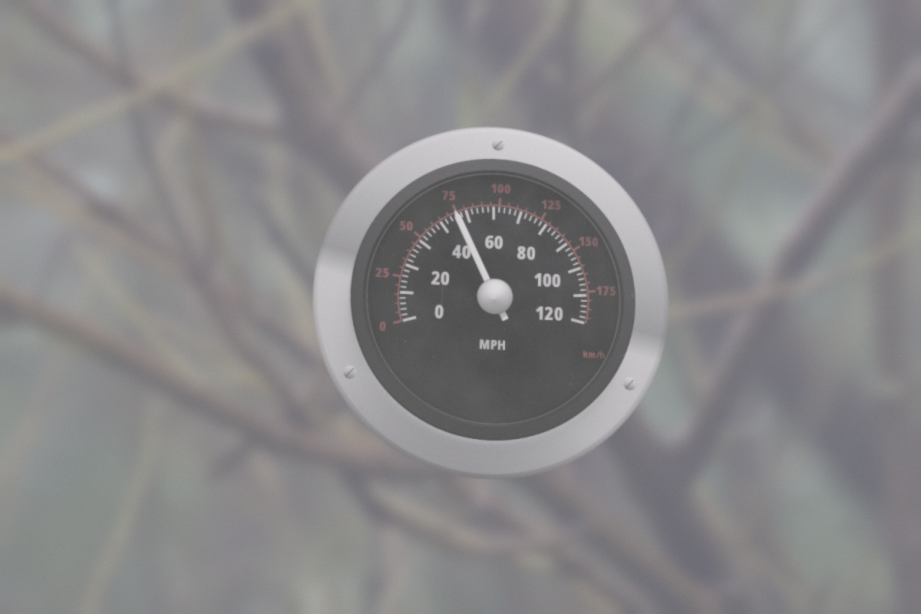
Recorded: 46 mph
